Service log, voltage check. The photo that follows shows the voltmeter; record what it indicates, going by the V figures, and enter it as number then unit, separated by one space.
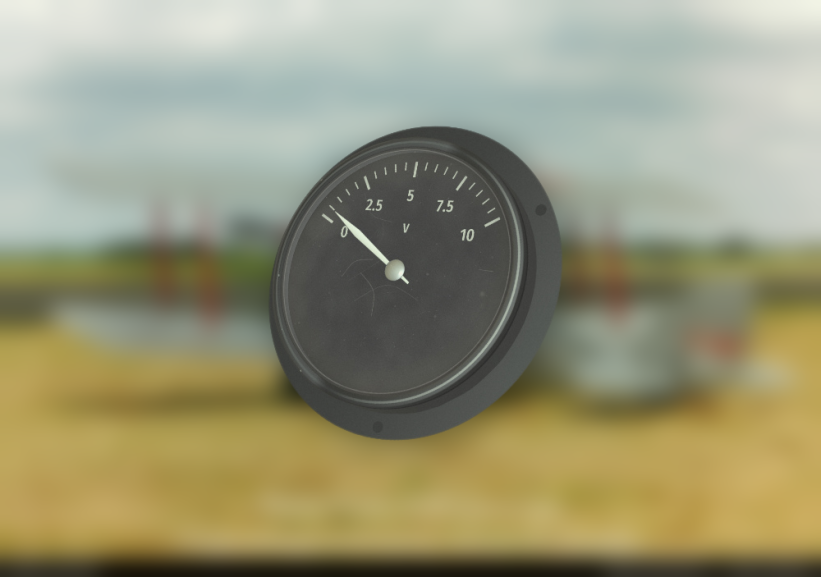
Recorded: 0.5 V
